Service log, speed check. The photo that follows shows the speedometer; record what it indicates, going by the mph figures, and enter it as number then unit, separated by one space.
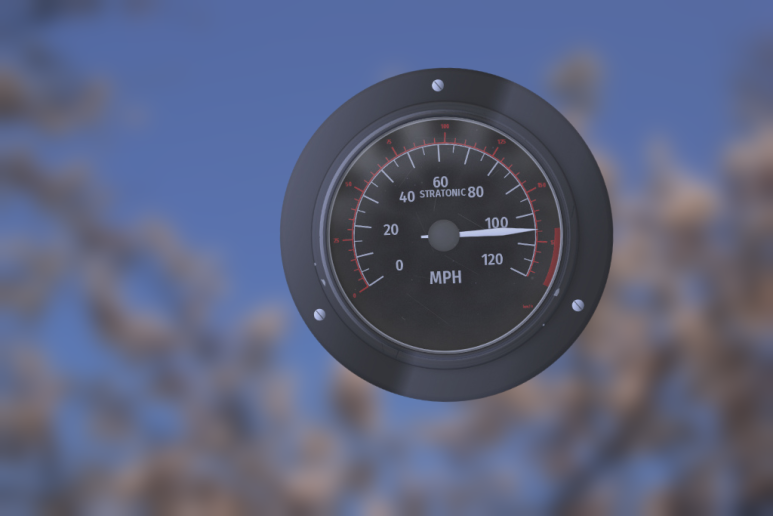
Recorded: 105 mph
